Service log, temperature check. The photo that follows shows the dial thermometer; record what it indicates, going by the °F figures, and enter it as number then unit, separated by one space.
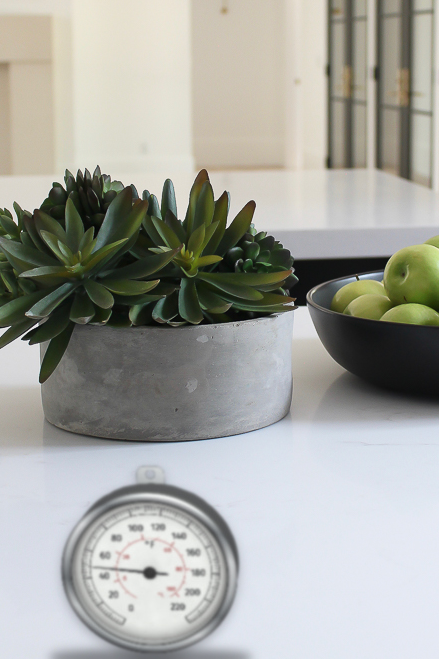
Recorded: 50 °F
